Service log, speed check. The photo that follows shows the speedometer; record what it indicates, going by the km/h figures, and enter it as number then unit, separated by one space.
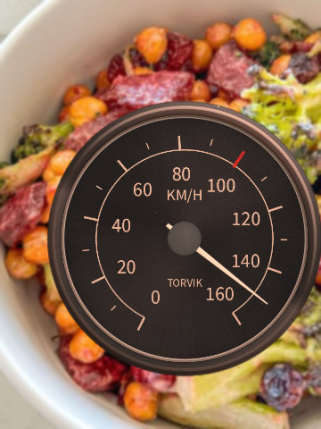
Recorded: 150 km/h
